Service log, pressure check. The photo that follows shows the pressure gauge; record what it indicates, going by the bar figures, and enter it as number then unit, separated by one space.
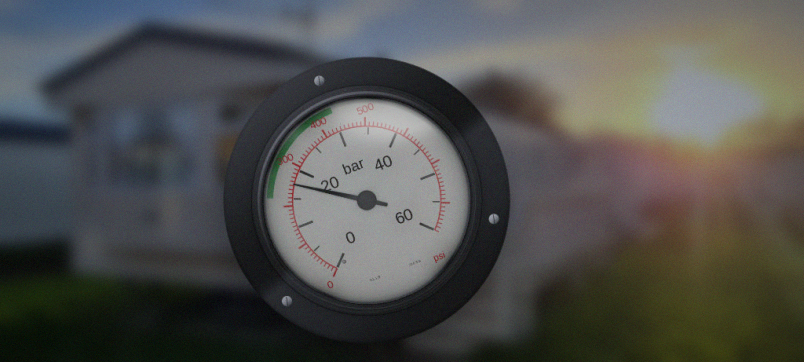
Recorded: 17.5 bar
